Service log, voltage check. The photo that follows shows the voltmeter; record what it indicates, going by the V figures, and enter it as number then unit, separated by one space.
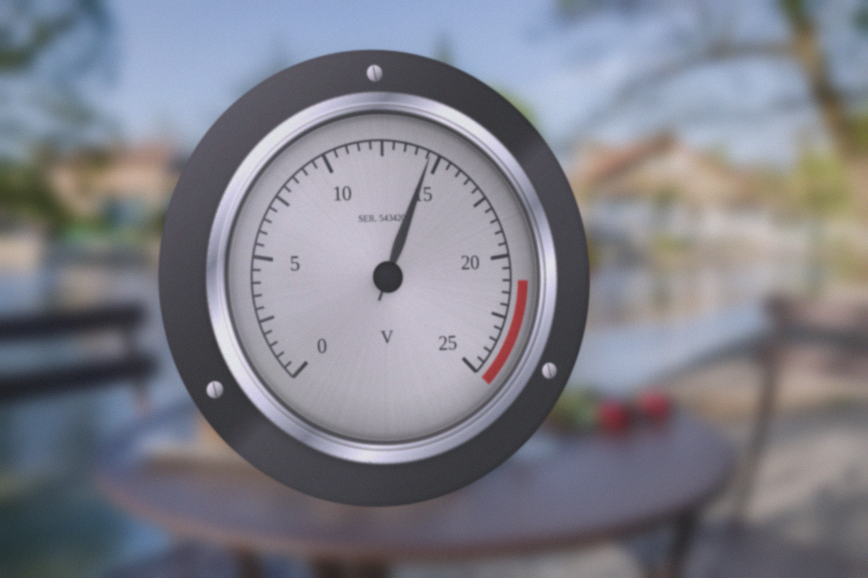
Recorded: 14.5 V
